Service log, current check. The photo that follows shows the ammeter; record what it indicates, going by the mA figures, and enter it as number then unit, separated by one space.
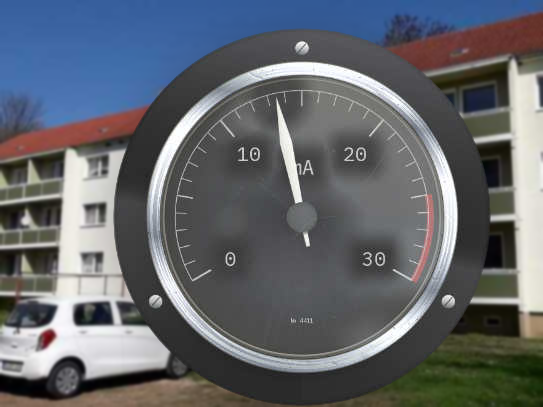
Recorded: 13.5 mA
